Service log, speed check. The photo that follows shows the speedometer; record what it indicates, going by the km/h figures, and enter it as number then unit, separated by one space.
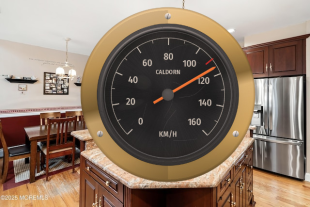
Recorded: 115 km/h
